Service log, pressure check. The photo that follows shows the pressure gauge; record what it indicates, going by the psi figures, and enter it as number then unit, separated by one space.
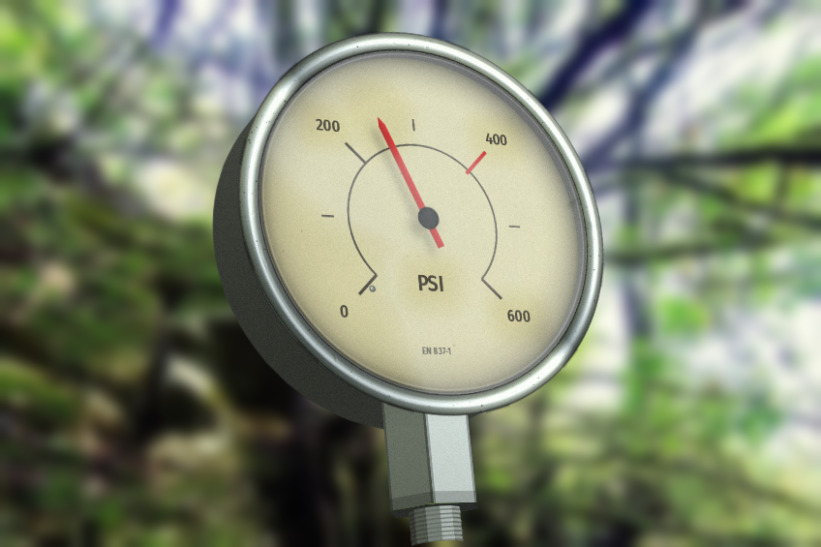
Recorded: 250 psi
